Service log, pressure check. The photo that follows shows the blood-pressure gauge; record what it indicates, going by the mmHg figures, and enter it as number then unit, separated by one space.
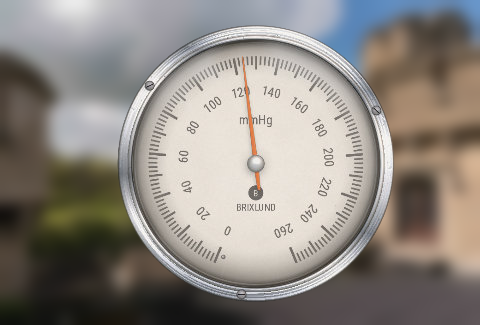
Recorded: 124 mmHg
